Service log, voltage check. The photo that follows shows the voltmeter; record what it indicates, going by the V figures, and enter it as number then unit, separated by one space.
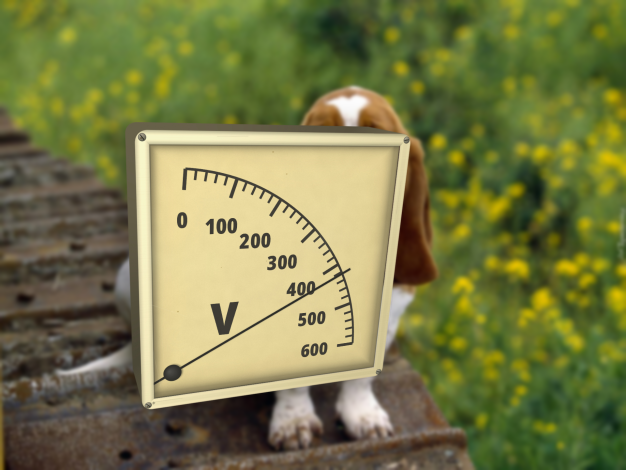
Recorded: 420 V
